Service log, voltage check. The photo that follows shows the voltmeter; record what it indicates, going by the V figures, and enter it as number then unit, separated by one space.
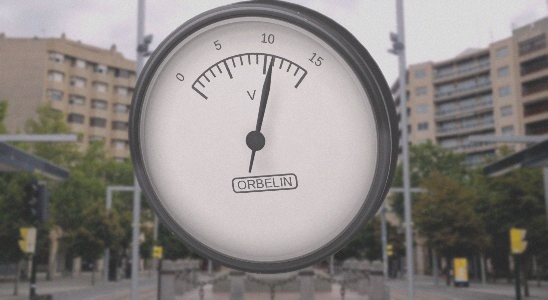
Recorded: 11 V
